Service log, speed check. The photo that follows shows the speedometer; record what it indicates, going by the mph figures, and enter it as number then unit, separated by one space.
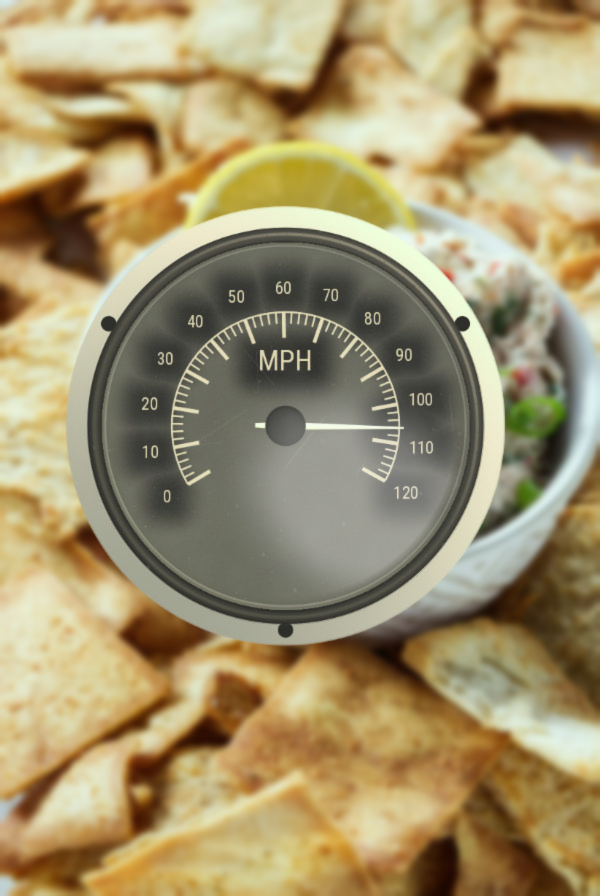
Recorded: 106 mph
